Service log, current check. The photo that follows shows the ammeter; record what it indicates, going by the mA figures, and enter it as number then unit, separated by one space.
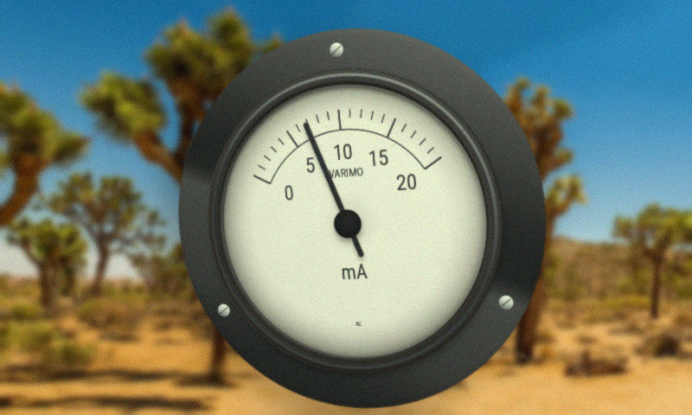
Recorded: 7 mA
